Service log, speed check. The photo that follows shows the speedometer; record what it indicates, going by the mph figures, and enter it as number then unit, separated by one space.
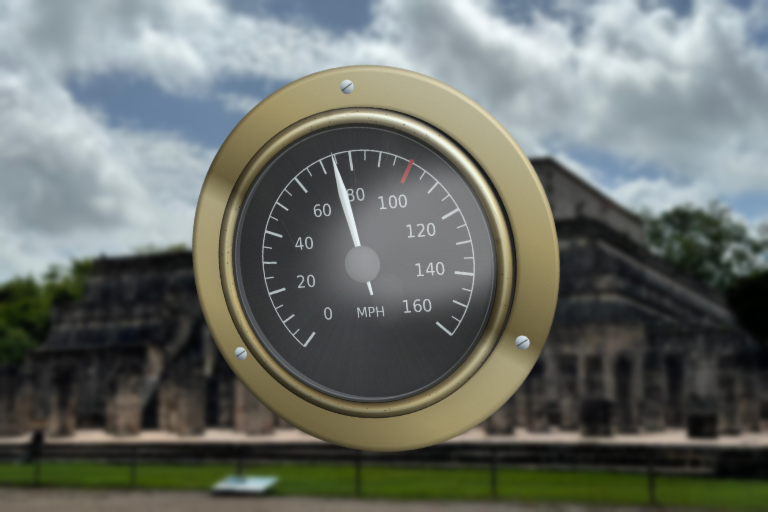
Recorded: 75 mph
